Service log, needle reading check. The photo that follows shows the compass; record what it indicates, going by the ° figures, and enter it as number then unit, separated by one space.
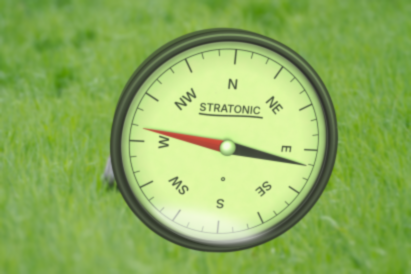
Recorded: 280 °
